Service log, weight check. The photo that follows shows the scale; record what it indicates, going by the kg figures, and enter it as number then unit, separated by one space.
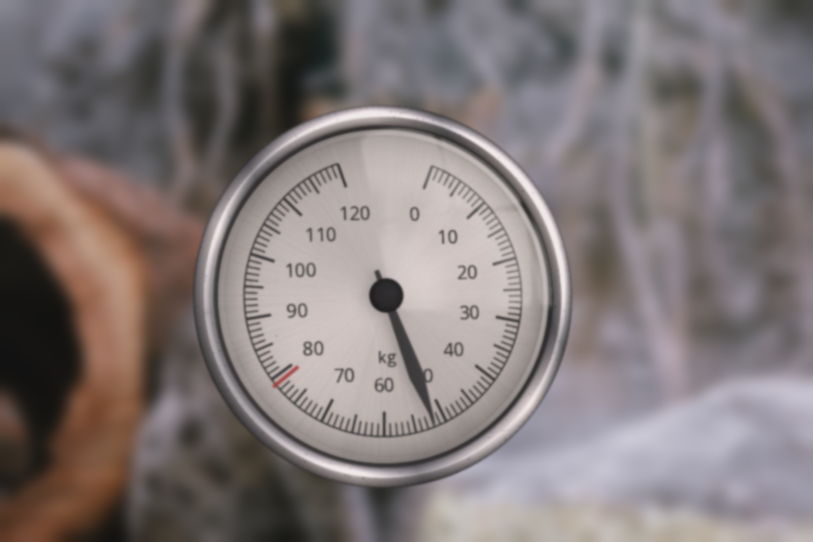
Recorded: 52 kg
